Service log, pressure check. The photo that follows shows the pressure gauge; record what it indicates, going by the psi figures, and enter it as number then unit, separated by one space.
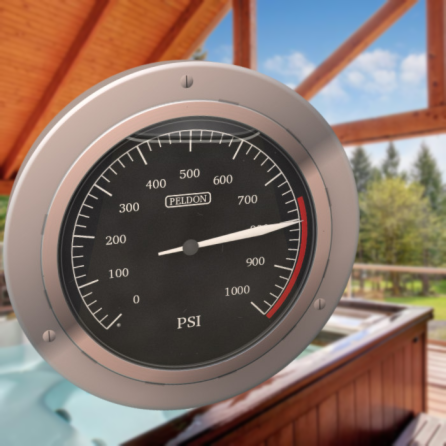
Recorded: 800 psi
